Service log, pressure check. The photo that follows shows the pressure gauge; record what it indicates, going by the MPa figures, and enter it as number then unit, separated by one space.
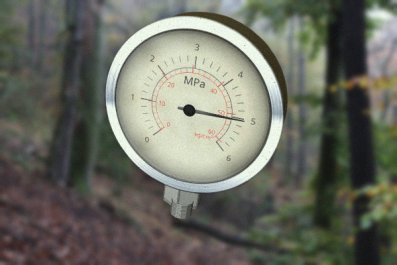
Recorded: 5 MPa
